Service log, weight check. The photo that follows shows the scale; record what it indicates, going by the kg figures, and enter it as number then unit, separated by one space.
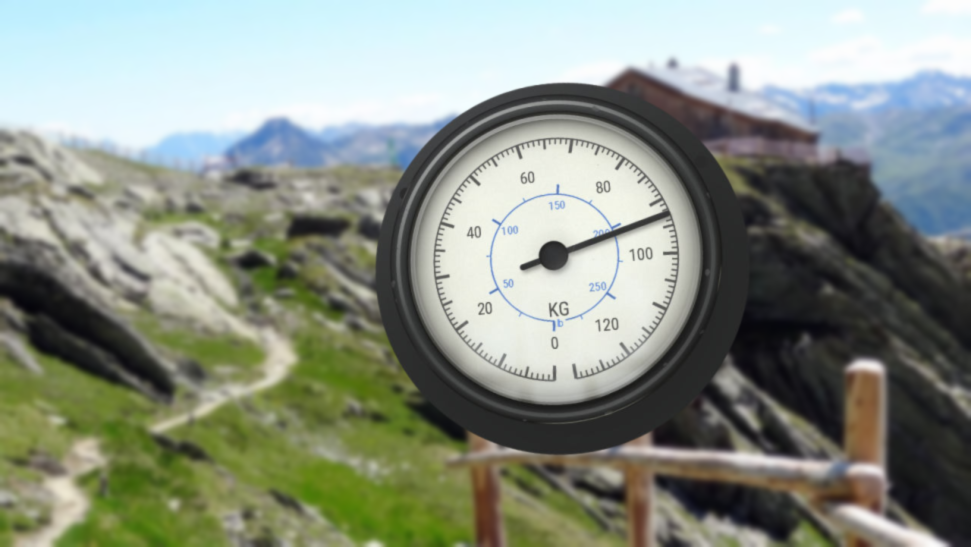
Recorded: 93 kg
